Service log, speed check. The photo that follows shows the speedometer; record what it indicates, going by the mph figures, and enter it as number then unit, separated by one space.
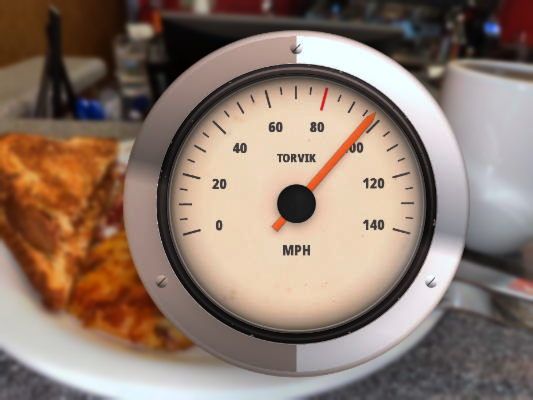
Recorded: 97.5 mph
